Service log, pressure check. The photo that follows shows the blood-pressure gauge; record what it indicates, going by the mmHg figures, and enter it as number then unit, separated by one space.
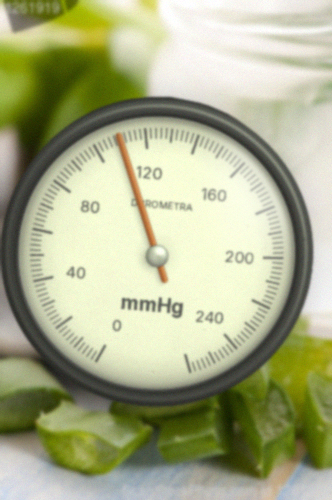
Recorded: 110 mmHg
